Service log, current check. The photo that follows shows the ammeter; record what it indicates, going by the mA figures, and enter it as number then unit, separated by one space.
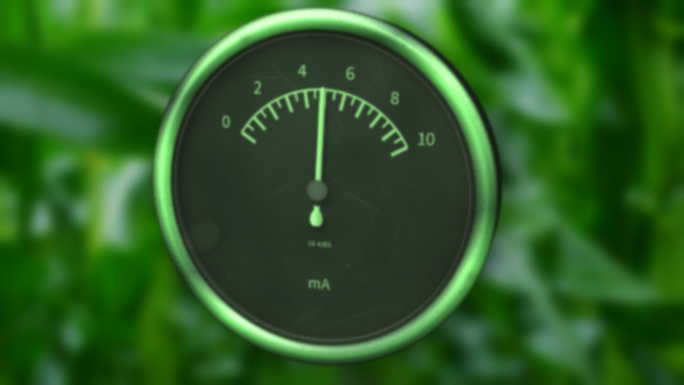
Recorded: 5 mA
